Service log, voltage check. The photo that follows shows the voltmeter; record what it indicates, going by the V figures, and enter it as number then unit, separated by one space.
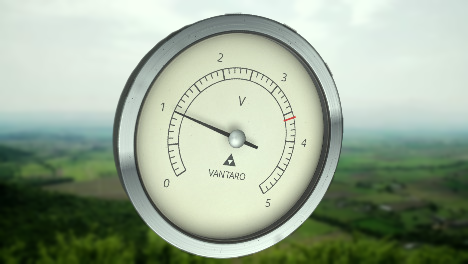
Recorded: 1 V
